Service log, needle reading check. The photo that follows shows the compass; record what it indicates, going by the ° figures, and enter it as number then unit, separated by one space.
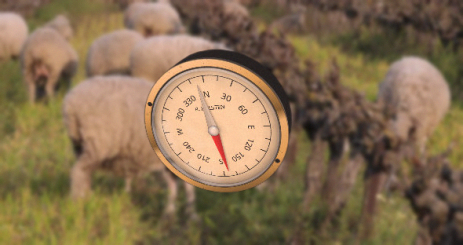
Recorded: 172.5 °
